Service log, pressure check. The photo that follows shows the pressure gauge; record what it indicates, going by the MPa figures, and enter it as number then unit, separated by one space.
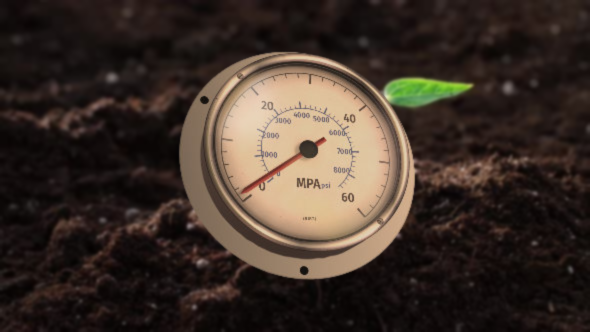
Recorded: 1 MPa
